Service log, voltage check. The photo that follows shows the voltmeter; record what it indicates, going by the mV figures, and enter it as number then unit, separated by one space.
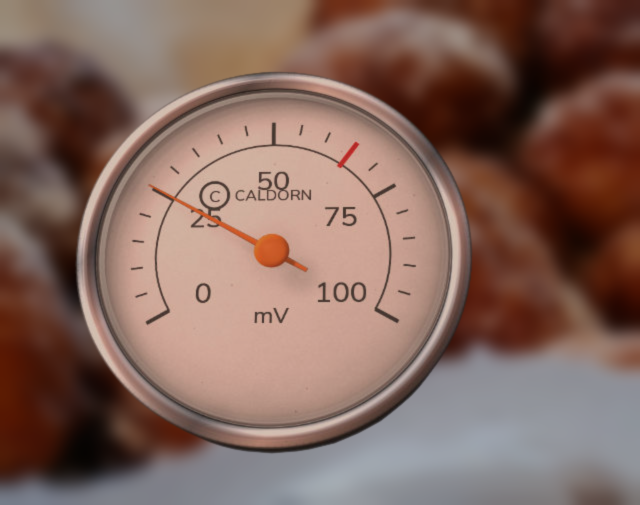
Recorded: 25 mV
